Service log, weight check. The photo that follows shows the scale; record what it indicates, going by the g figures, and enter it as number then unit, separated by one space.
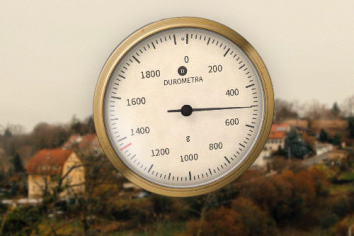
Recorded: 500 g
